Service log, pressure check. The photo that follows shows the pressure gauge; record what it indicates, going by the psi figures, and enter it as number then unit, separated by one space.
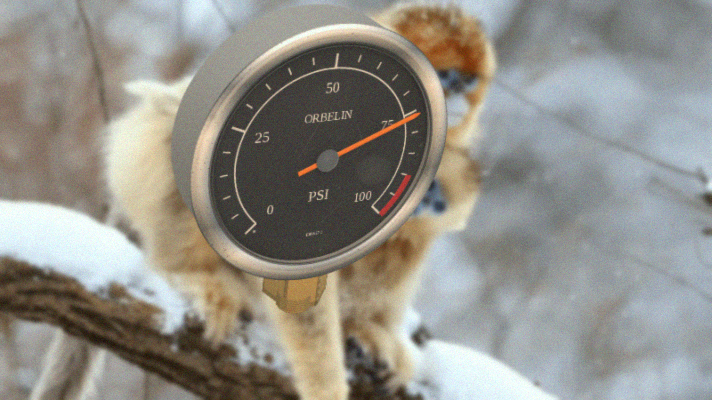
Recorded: 75 psi
